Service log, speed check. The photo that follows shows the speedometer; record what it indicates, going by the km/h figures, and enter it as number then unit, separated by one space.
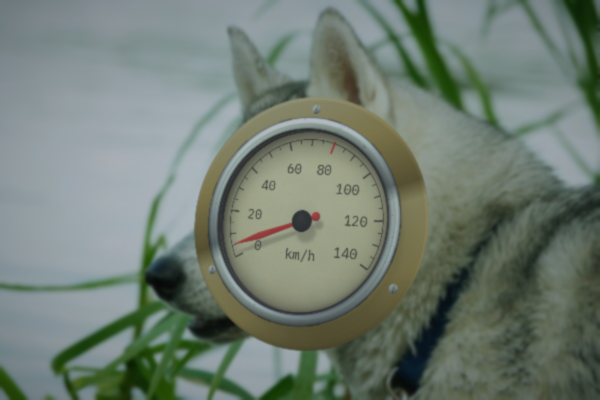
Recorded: 5 km/h
